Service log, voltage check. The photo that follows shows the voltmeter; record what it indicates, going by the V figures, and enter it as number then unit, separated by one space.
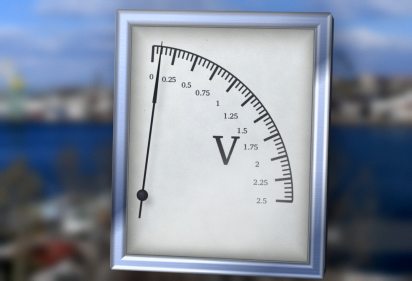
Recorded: 0.1 V
